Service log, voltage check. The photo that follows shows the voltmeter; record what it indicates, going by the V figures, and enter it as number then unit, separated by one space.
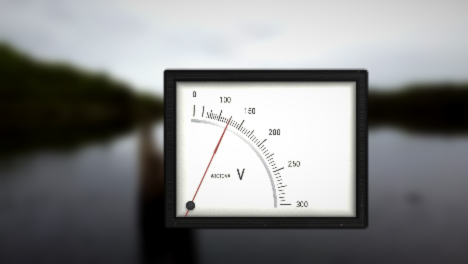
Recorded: 125 V
